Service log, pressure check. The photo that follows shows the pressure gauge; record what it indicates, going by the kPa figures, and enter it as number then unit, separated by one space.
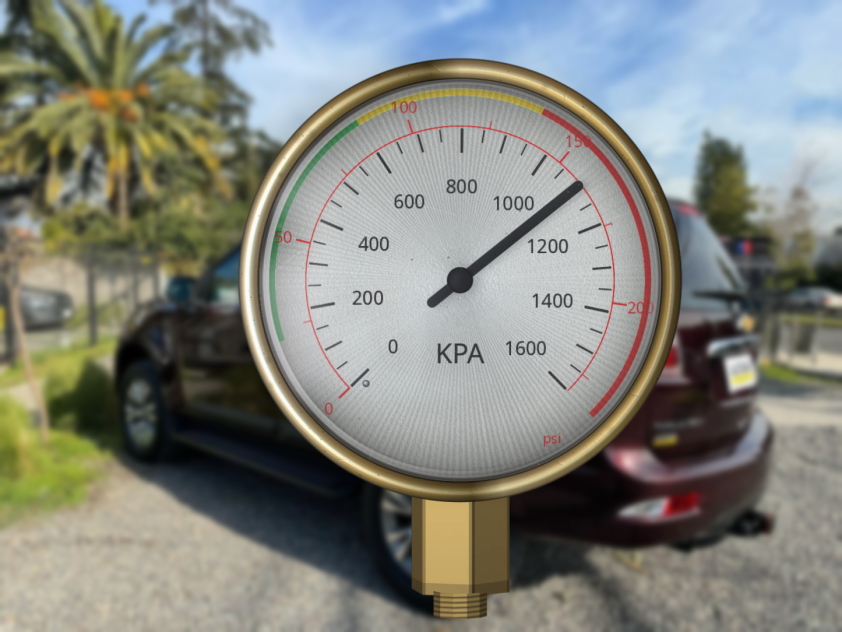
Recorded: 1100 kPa
